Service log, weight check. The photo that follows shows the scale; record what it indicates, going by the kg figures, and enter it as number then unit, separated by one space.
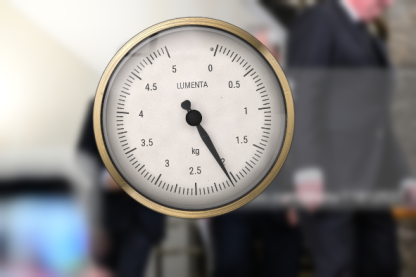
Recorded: 2.05 kg
